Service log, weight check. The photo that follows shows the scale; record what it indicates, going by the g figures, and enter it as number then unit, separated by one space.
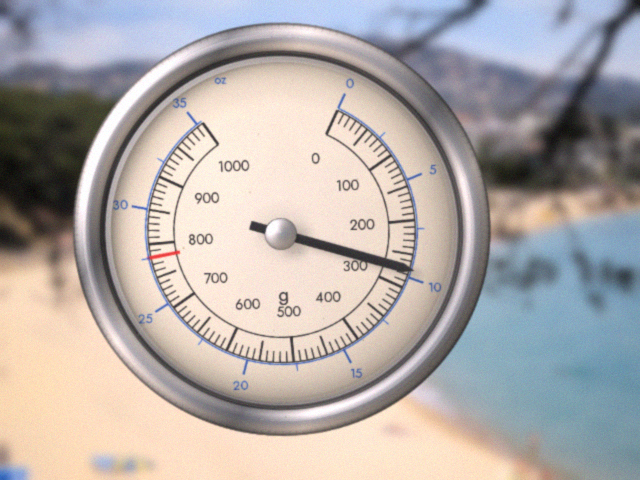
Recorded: 270 g
